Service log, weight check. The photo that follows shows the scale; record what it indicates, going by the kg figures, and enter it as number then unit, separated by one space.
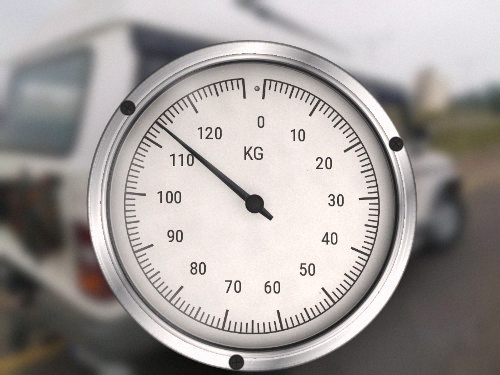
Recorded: 113 kg
